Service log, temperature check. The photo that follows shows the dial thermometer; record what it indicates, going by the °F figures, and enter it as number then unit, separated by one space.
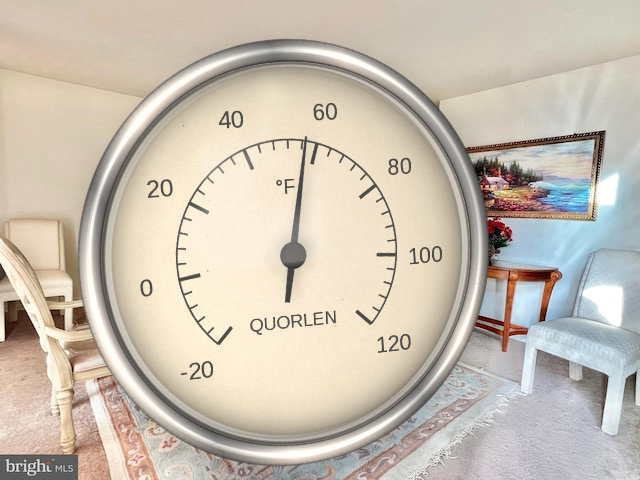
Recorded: 56 °F
